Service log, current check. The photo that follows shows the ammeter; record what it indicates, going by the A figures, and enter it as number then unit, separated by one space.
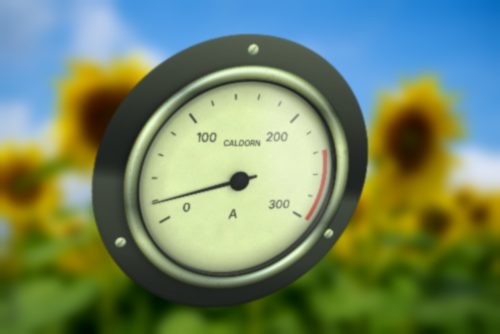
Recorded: 20 A
